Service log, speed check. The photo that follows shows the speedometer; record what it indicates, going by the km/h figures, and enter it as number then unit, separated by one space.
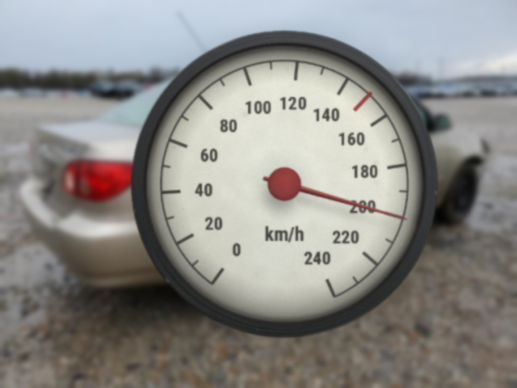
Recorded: 200 km/h
